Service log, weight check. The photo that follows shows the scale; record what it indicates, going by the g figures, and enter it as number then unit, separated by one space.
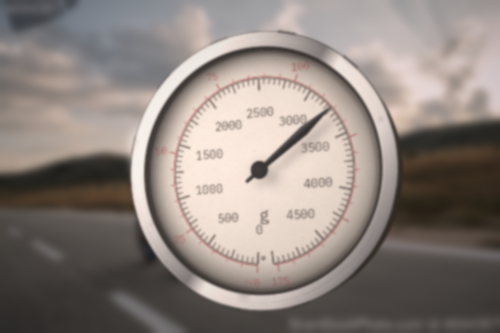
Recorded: 3250 g
